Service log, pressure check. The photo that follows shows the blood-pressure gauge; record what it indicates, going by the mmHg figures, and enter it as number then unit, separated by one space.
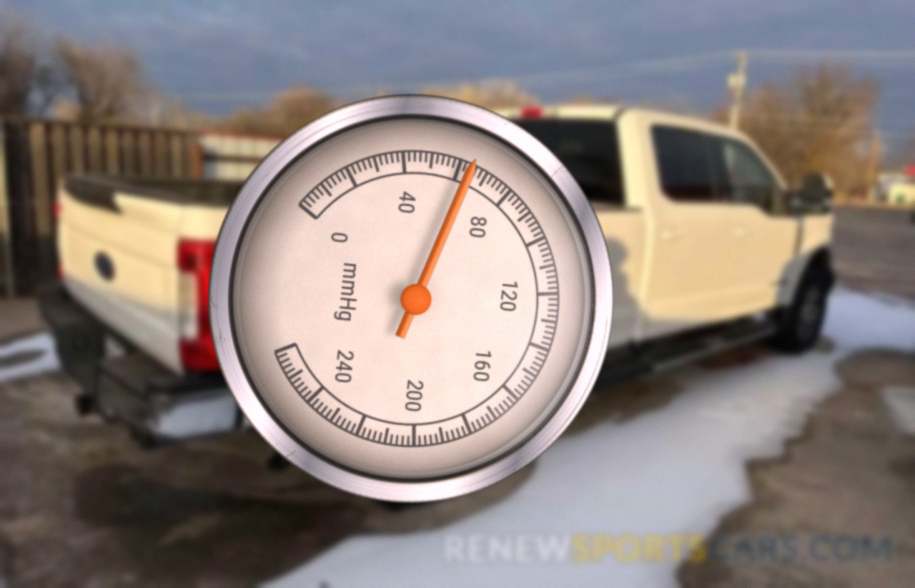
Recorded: 64 mmHg
